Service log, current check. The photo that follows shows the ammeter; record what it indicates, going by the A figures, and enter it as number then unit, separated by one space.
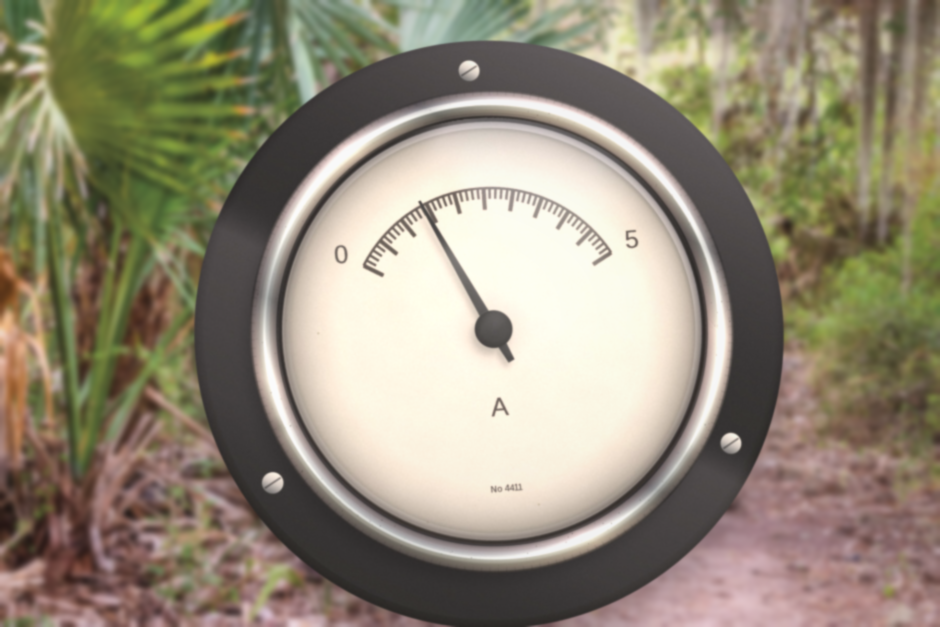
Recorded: 1.4 A
